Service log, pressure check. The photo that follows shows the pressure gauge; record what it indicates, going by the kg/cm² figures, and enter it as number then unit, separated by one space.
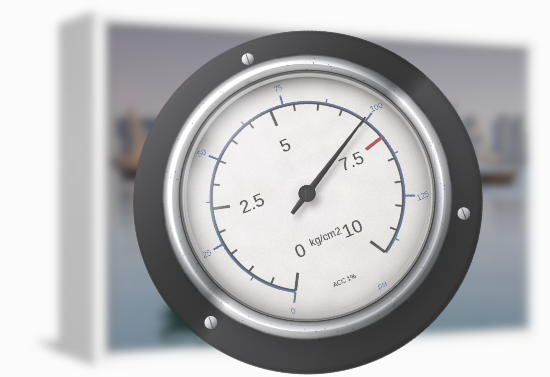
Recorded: 7 kg/cm²
